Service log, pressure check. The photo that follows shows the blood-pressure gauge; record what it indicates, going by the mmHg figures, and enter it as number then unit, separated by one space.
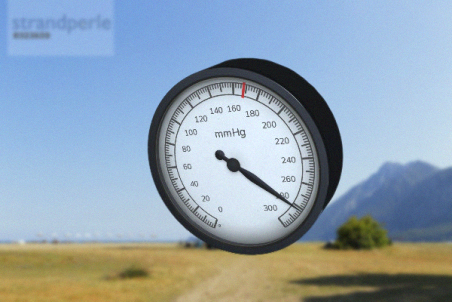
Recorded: 280 mmHg
